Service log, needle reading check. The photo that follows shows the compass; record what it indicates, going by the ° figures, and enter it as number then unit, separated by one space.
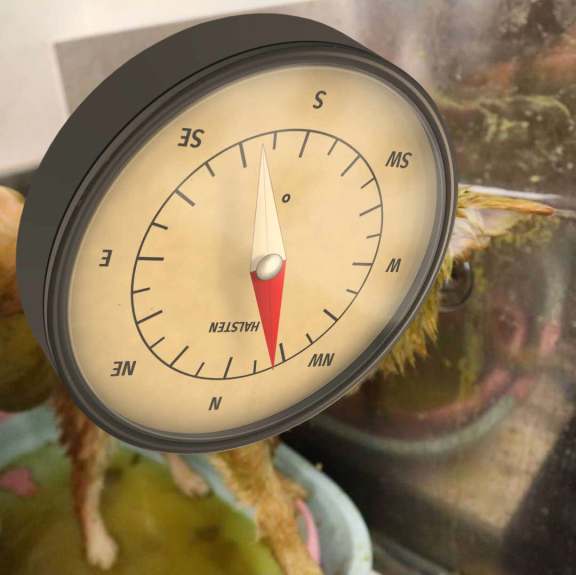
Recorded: 337.5 °
